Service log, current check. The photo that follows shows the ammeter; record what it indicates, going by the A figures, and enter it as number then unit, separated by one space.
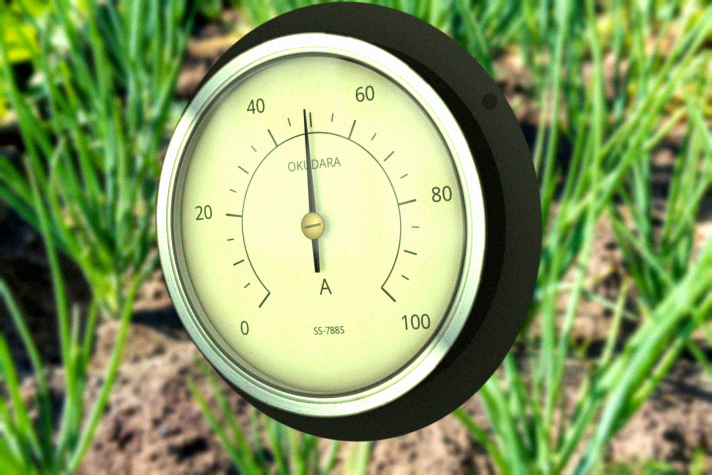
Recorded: 50 A
